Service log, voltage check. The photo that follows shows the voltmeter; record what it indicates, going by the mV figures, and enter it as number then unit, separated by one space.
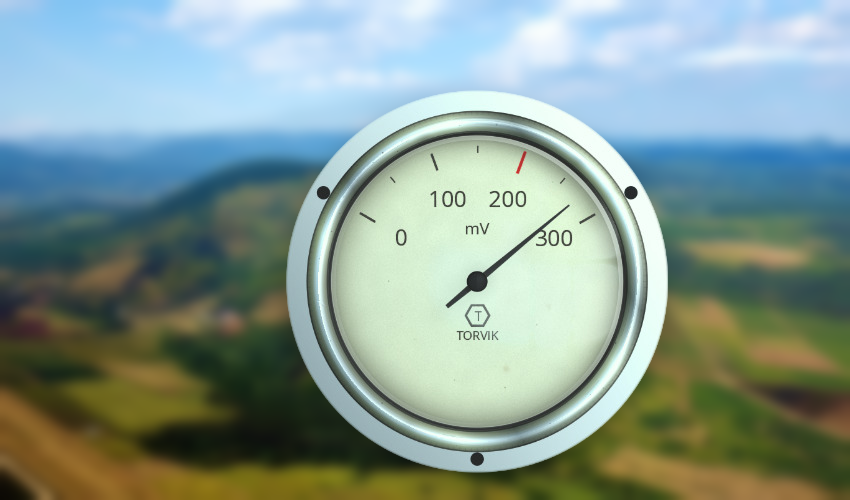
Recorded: 275 mV
